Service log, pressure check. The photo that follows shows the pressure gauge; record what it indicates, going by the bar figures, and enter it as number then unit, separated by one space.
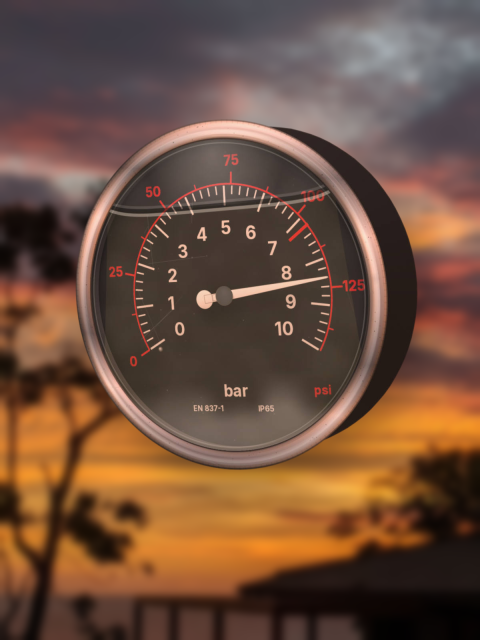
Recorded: 8.4 bar
